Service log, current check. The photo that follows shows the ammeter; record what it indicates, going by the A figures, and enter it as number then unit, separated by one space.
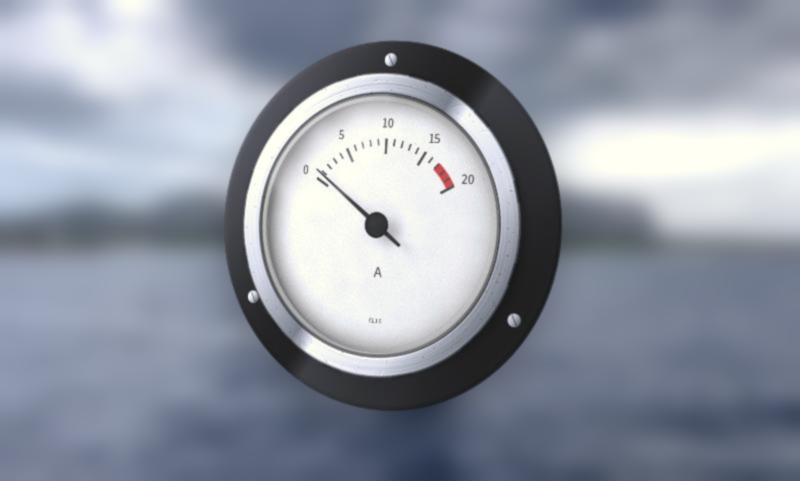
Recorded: 1 A
